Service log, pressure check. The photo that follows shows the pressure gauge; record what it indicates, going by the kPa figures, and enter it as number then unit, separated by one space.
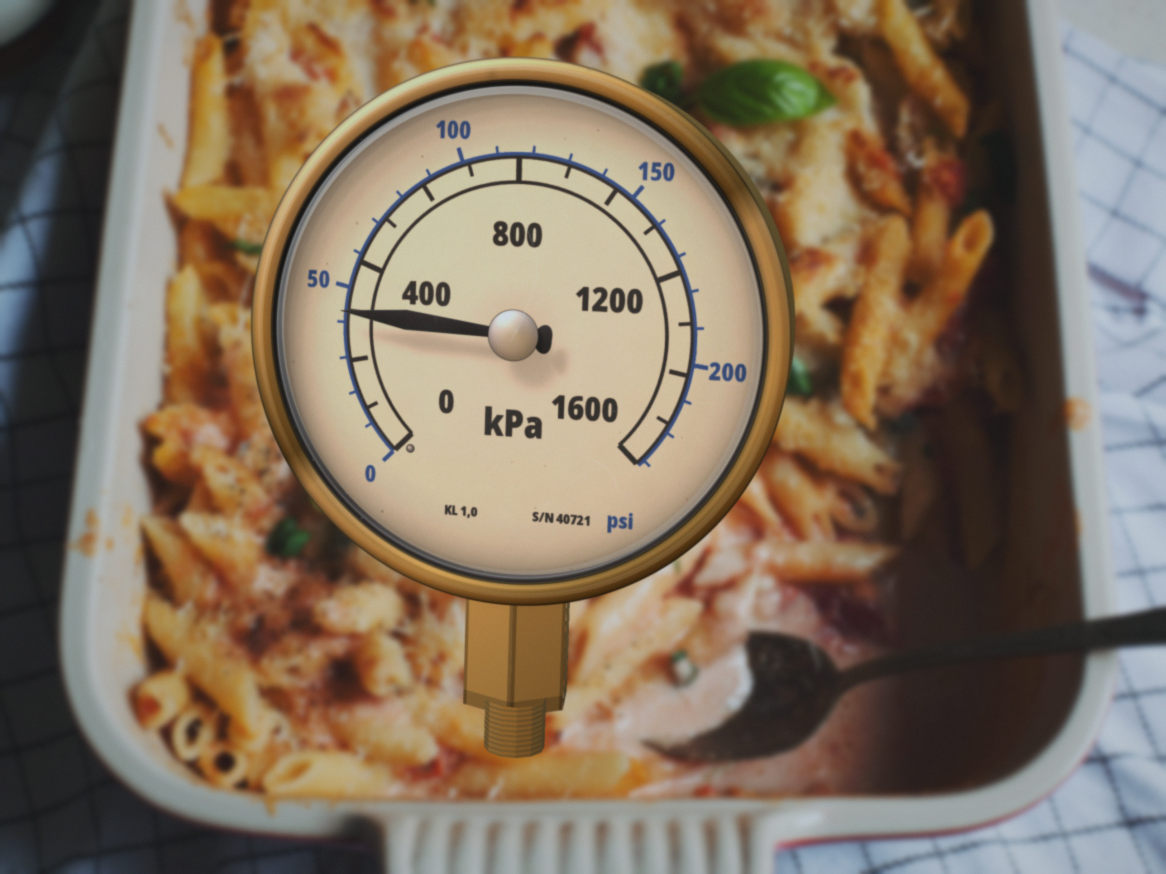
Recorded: 300 kPa
